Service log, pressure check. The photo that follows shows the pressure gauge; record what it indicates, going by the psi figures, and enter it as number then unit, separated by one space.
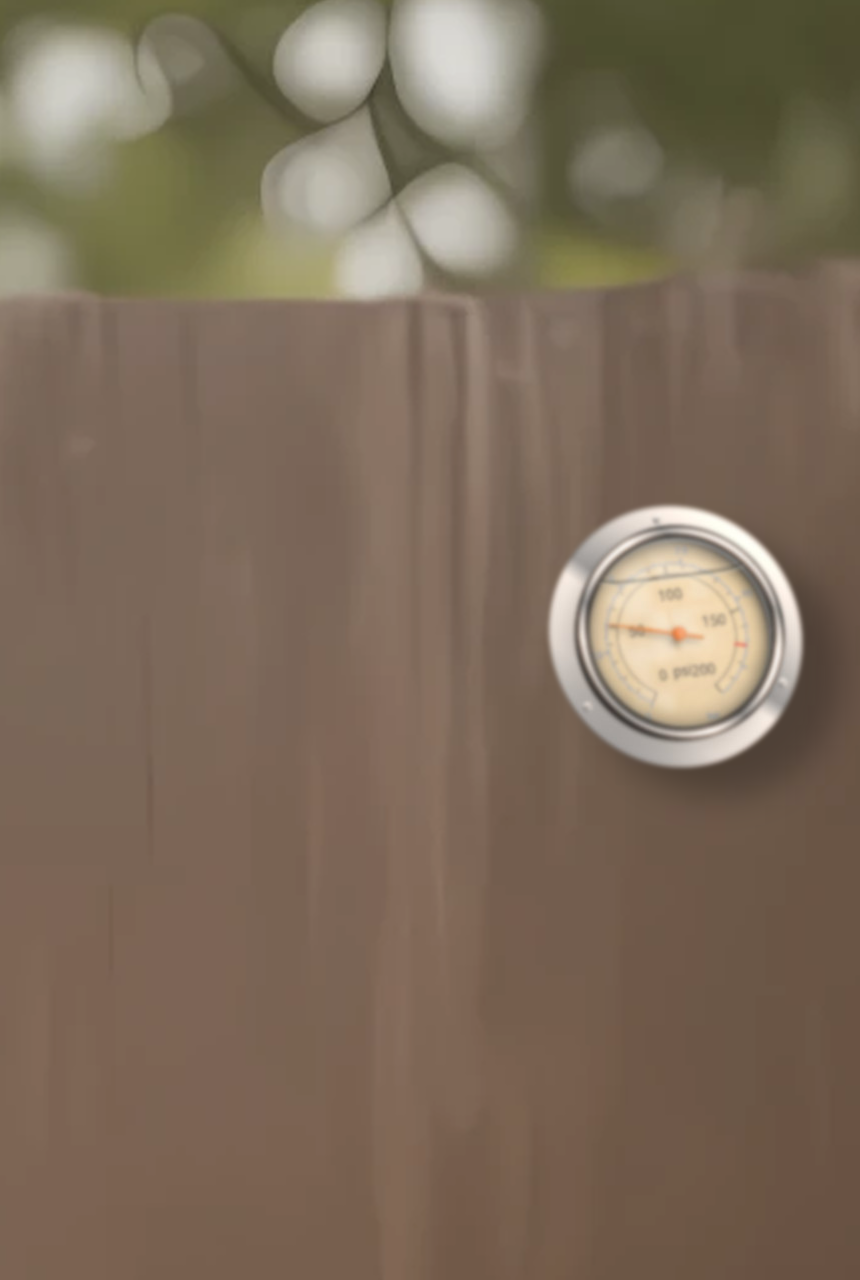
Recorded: 50 psi
